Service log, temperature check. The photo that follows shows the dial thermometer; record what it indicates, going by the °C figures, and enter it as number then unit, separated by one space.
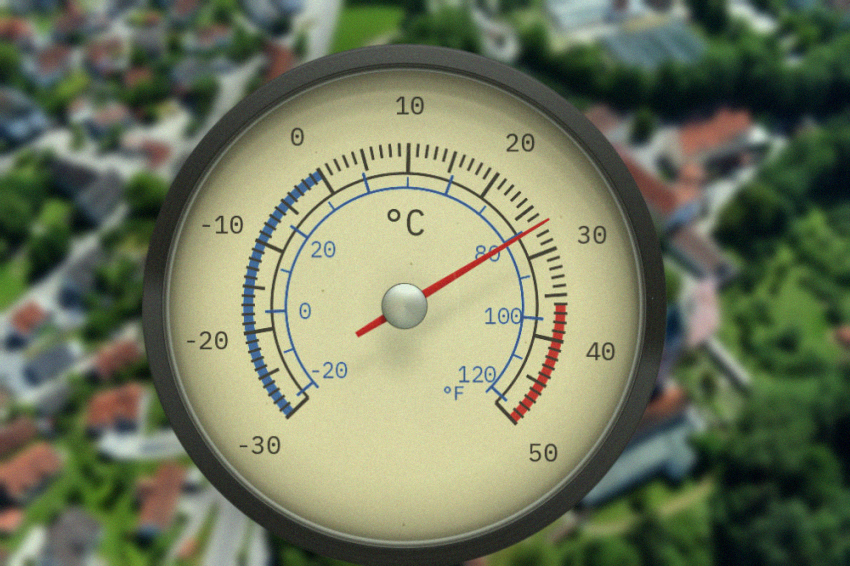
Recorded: 27 °C
